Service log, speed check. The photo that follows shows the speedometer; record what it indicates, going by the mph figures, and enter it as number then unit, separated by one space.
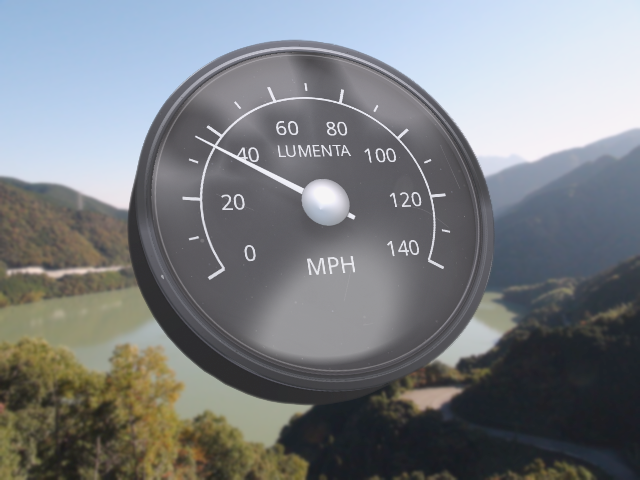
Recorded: 35 mph
